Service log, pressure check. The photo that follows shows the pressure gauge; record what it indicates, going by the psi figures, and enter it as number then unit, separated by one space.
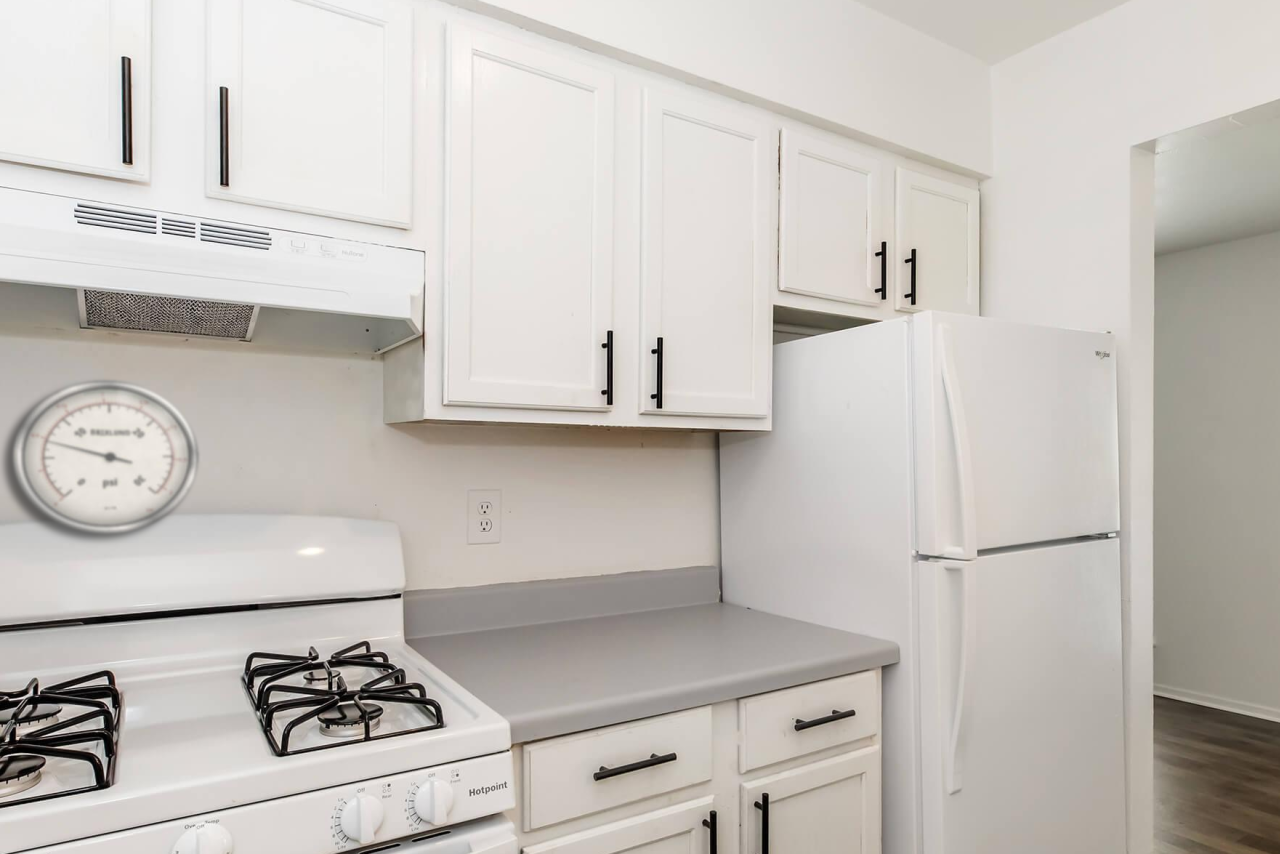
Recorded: 7 psi
